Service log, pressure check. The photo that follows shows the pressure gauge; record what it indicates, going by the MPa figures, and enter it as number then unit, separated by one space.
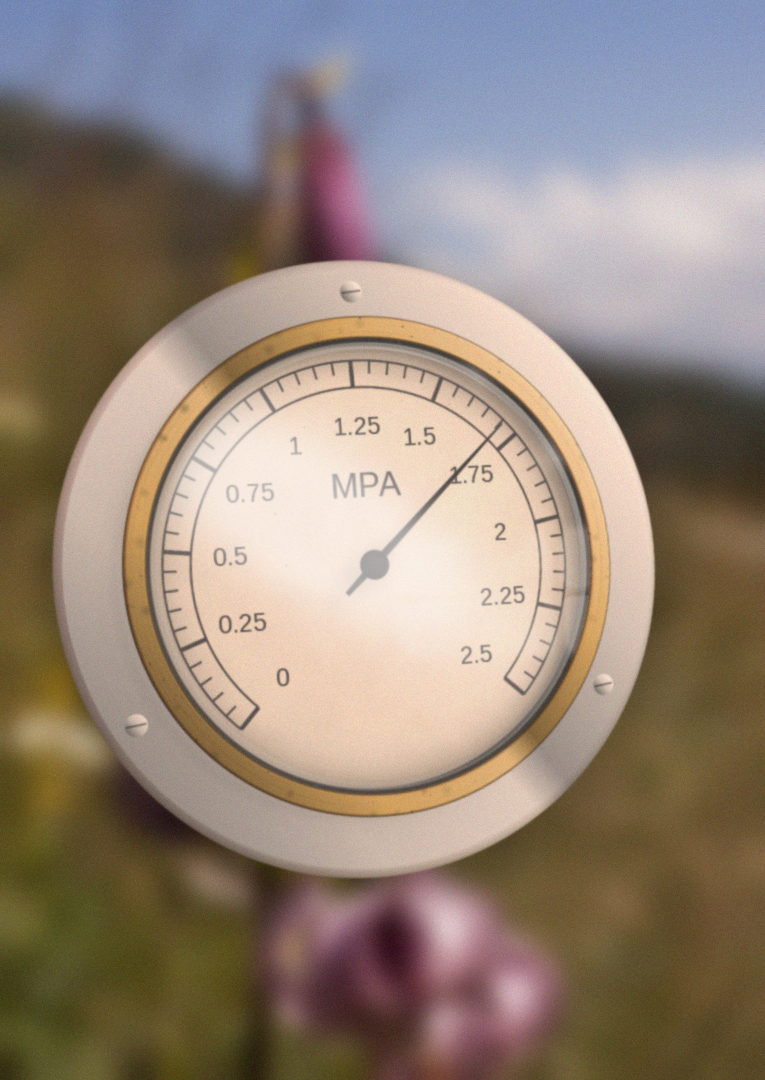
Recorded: 1.7 MPa
